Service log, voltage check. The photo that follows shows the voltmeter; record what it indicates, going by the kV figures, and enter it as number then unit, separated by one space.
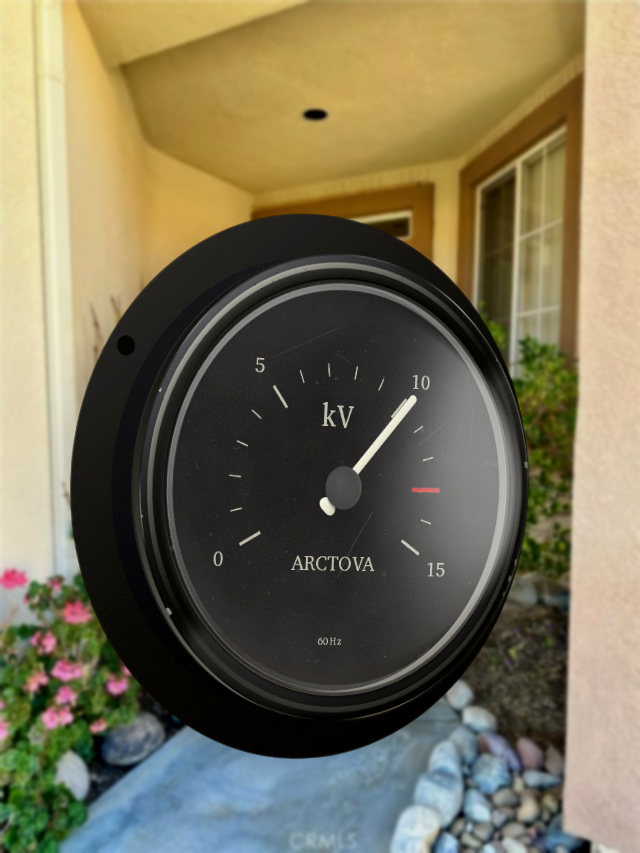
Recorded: 10 kV
